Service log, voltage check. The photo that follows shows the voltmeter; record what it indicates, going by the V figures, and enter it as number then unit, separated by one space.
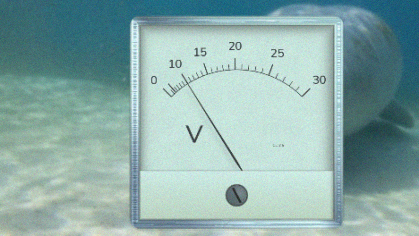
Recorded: 10 V
